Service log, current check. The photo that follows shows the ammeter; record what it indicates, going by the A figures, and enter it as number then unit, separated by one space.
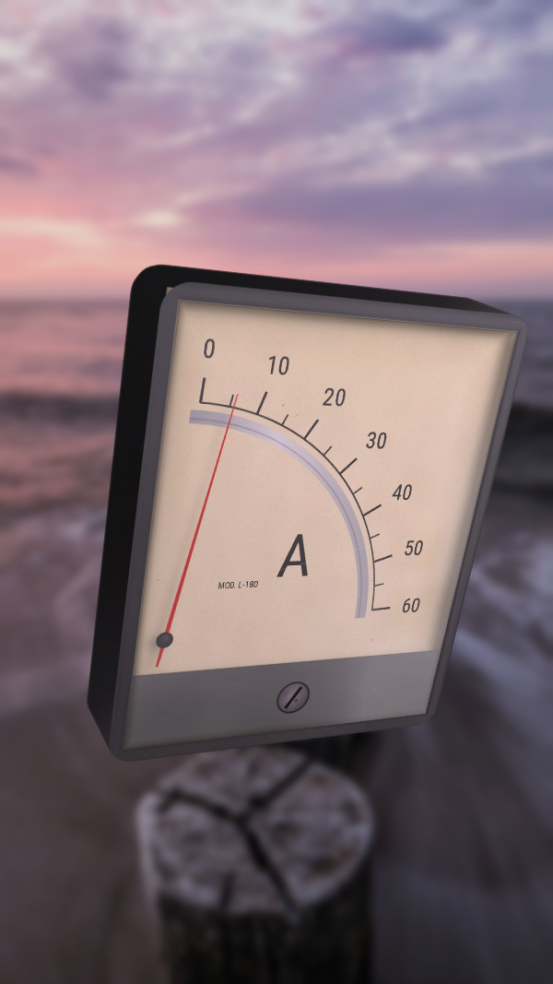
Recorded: 5 A
